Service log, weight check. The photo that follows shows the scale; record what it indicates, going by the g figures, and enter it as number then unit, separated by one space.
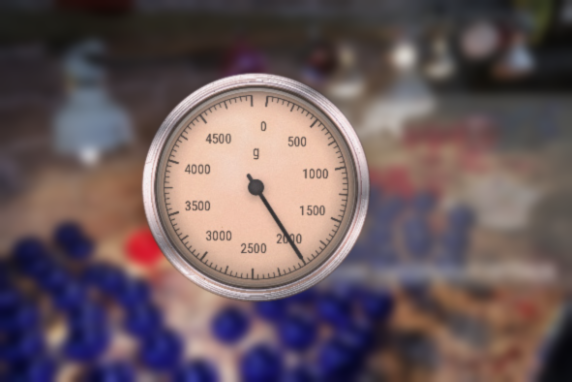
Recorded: 2000 g
